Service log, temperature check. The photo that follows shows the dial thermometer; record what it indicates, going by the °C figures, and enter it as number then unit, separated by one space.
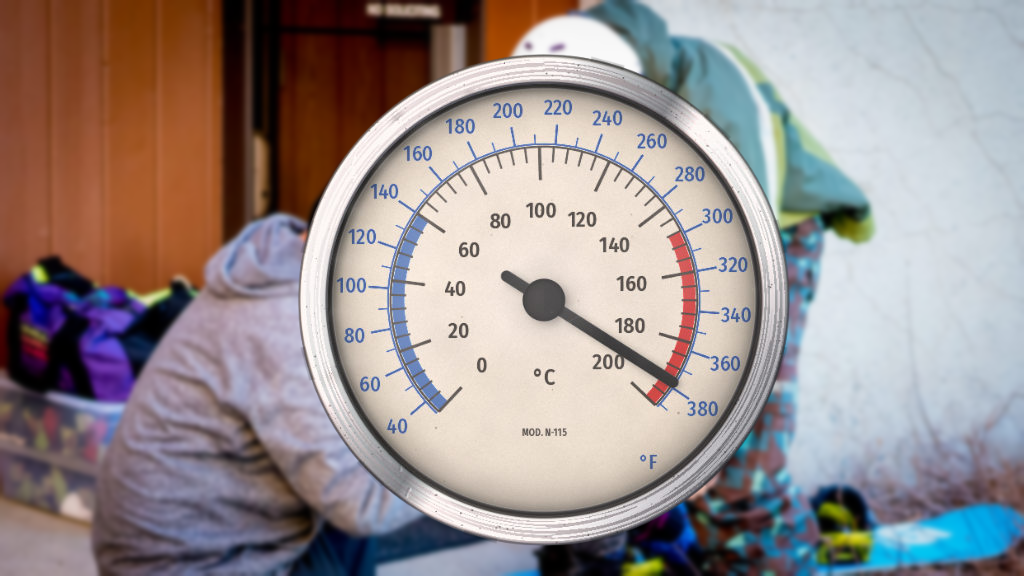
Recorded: 192 °C
